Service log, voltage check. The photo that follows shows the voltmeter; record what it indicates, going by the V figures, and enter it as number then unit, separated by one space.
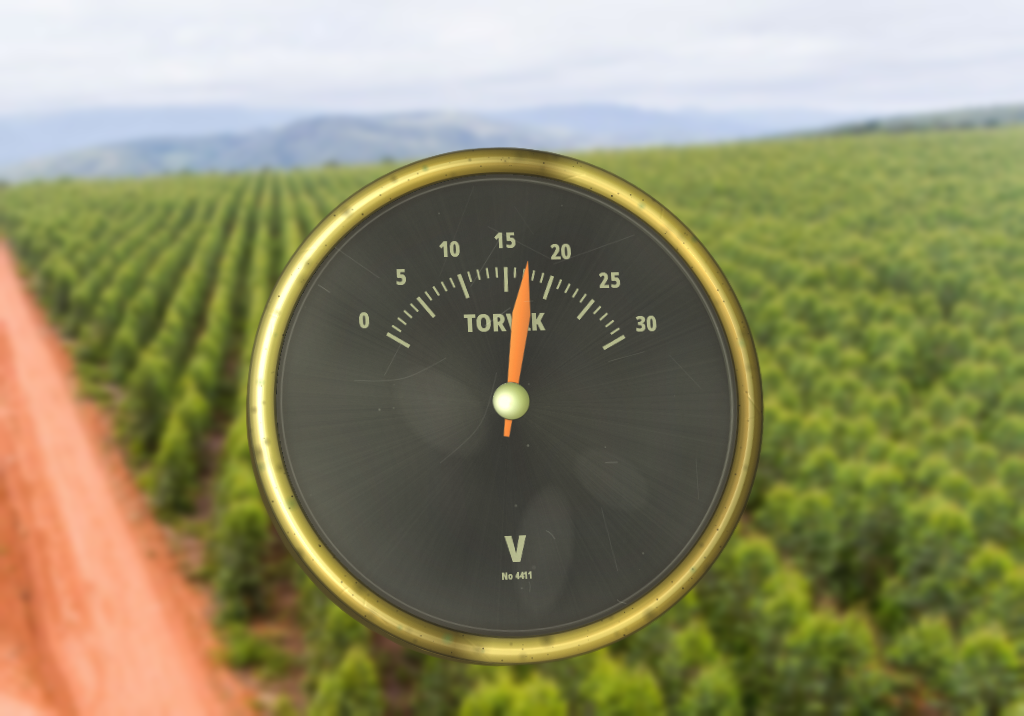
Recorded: 17 V
